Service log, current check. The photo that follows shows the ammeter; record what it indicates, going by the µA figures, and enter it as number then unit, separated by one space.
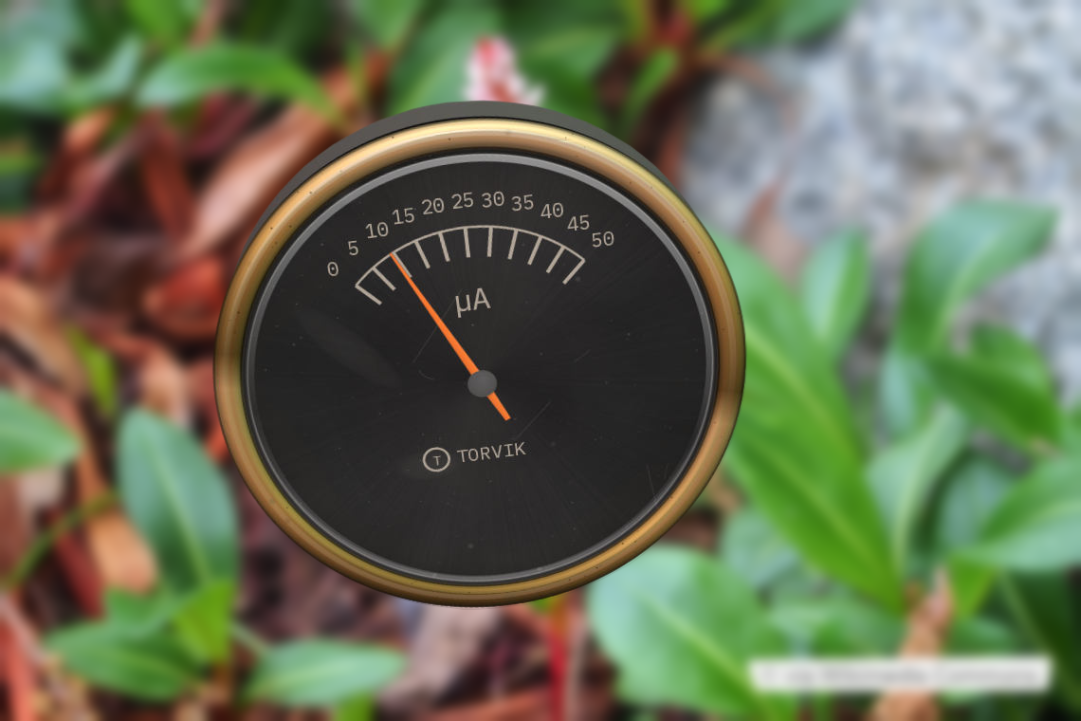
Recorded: 10 µA
